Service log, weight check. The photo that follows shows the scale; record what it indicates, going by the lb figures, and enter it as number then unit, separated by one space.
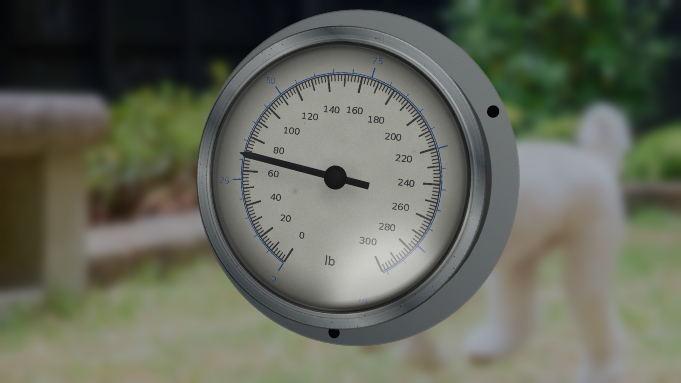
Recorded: 70 lb
